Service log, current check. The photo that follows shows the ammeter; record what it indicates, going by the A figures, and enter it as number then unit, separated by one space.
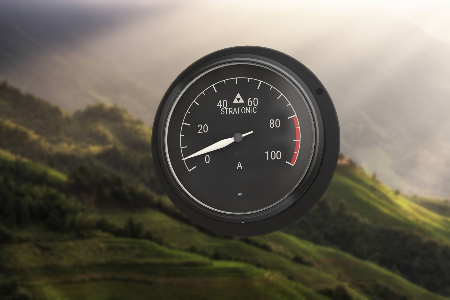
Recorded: 5 A
